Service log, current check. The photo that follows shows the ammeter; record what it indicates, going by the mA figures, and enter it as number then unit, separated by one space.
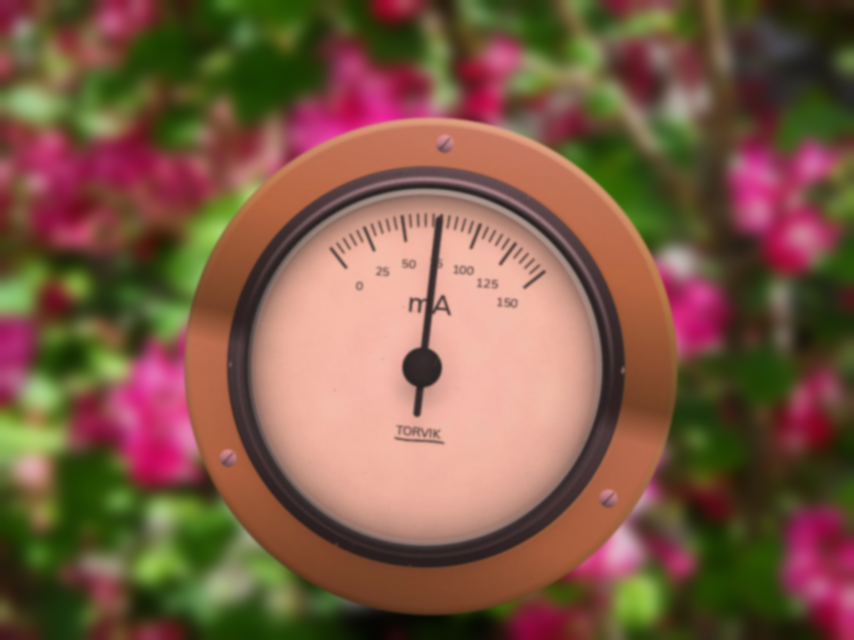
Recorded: 75 mA
